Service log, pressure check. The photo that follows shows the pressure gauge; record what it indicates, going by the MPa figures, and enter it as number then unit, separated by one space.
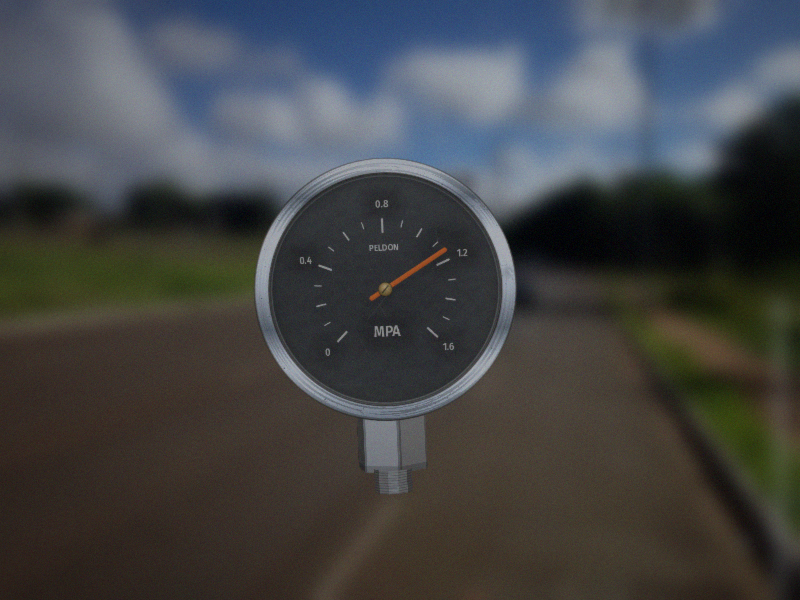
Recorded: 1.15 MPa
